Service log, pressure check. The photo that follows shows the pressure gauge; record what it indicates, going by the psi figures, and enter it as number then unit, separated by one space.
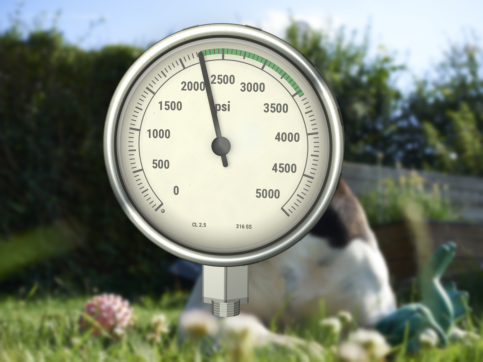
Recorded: 2250 psi
